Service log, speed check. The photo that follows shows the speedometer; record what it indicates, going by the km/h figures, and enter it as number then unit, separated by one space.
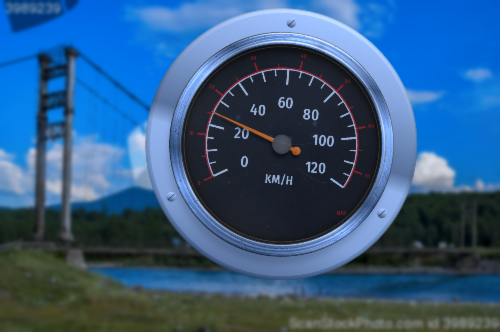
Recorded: 25 km/h
